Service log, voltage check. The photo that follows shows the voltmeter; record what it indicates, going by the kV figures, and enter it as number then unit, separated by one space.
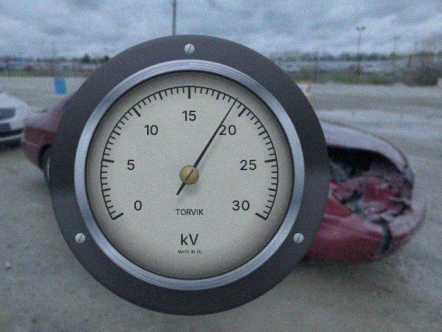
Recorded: 19 kV
